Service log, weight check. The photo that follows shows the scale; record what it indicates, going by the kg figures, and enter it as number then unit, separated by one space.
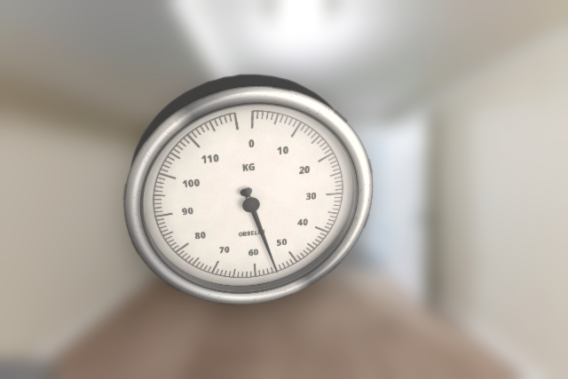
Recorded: 55 kg
